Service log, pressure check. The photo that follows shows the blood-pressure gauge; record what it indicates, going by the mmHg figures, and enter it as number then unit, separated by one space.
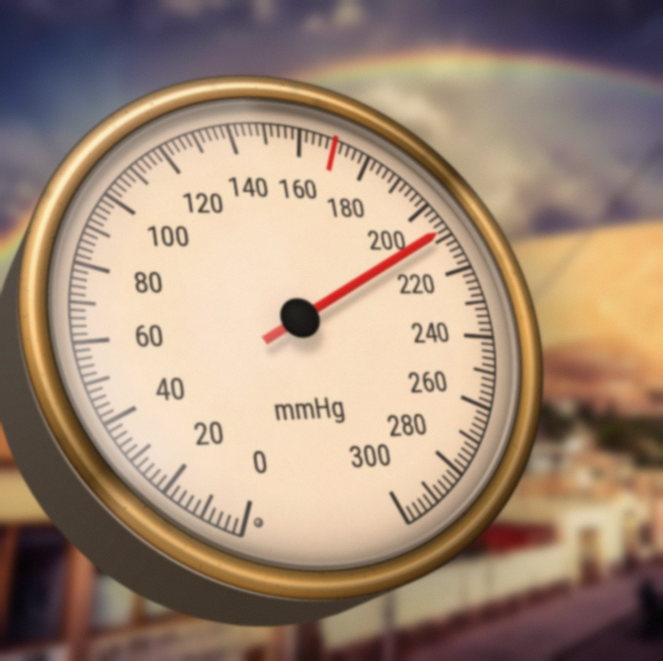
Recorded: 208 mmHg
